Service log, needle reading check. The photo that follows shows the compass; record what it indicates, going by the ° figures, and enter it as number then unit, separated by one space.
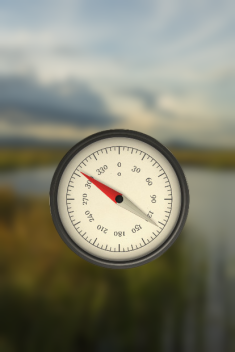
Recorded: 305 °
